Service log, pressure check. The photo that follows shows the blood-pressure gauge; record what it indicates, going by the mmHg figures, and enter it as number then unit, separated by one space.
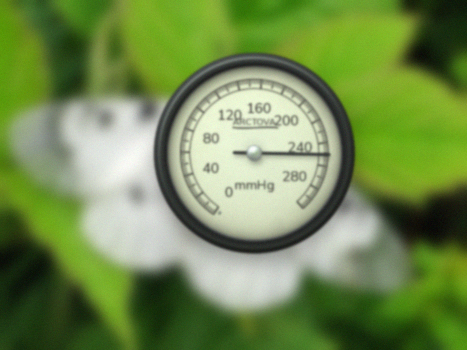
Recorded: 250 mmHg
